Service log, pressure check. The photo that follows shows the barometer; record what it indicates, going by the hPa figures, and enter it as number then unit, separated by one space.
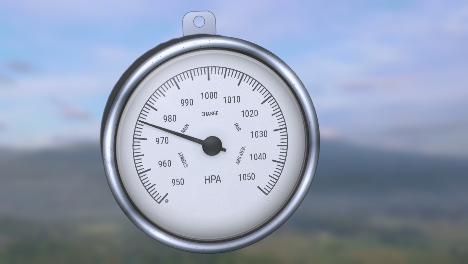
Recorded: 975 hPa
